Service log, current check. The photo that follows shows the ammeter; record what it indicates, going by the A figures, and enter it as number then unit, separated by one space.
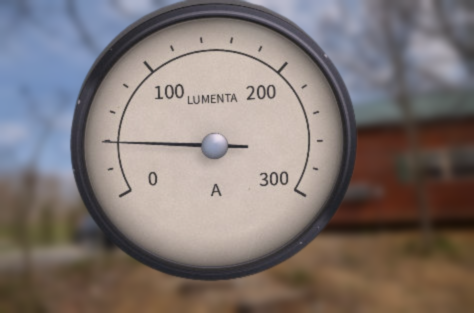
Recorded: 40 A
